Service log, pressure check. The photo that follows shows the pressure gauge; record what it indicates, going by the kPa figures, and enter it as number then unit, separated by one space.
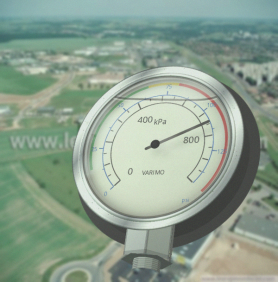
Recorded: 750 kPa
